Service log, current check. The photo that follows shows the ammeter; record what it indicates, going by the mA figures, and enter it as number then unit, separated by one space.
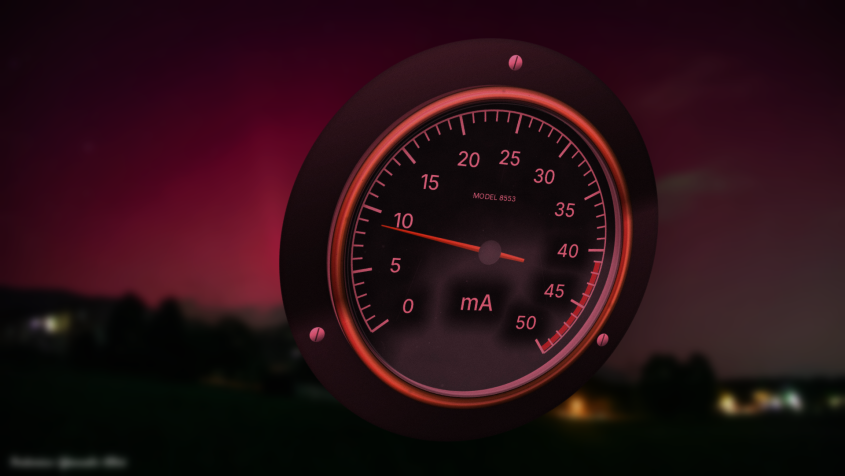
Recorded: 9 mA
